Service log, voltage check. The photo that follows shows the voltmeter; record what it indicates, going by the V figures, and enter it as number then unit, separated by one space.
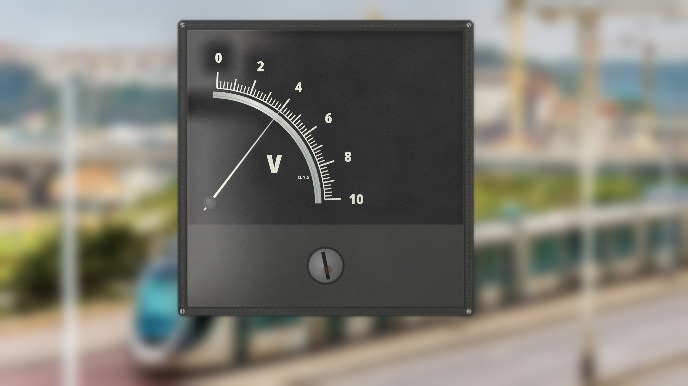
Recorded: 4 V
